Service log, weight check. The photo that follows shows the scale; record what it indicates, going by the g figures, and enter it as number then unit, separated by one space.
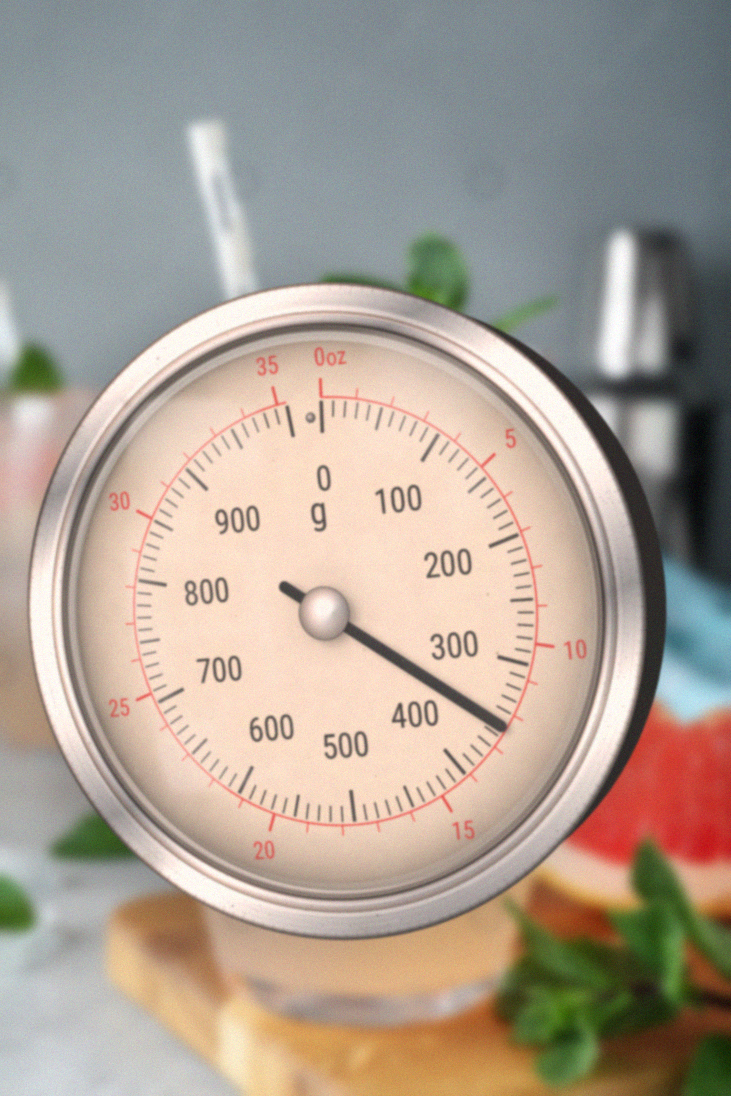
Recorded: 350 g
